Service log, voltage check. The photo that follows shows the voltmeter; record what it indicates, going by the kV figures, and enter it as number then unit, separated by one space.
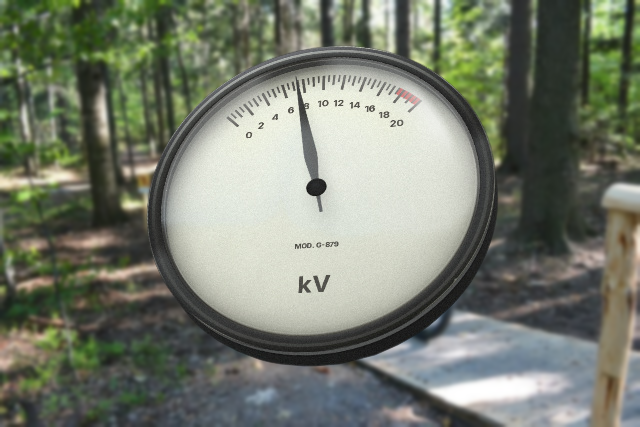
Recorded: 7.5 kV
